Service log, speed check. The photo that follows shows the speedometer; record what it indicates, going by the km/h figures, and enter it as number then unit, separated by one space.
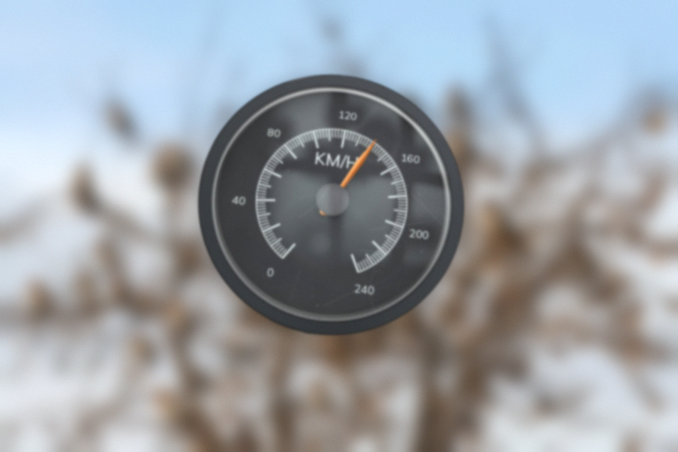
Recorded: 140 km/h
